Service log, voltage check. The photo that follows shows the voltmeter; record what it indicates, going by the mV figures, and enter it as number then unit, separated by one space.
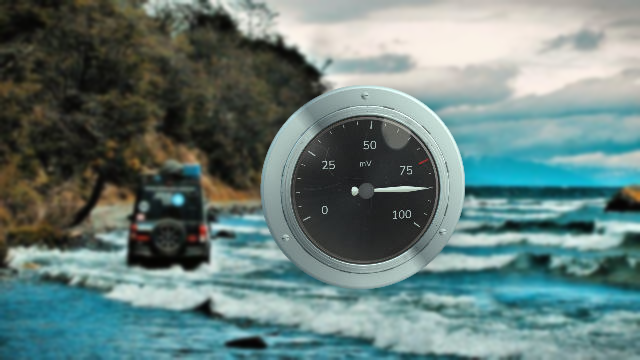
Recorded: 85 mV
